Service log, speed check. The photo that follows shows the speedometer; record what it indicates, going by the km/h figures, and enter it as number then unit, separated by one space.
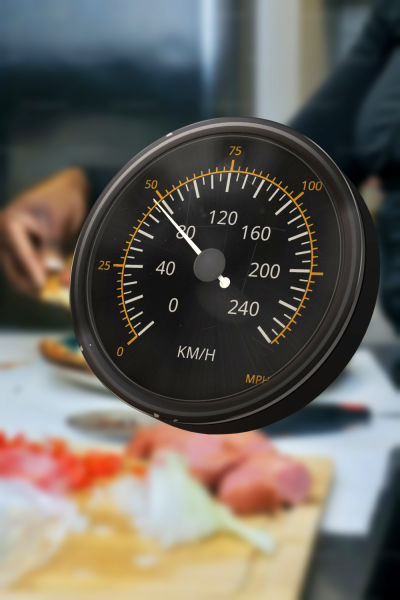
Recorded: 77.5 km/h
